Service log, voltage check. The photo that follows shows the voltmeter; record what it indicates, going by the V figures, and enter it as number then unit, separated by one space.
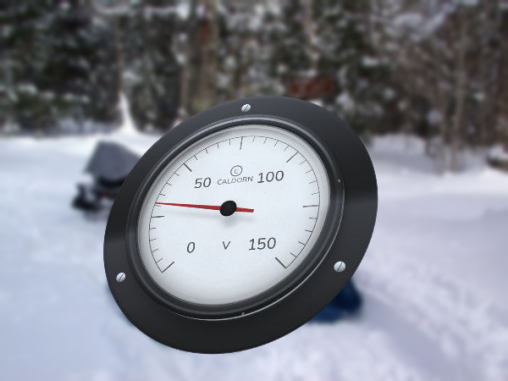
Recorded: 30 V
